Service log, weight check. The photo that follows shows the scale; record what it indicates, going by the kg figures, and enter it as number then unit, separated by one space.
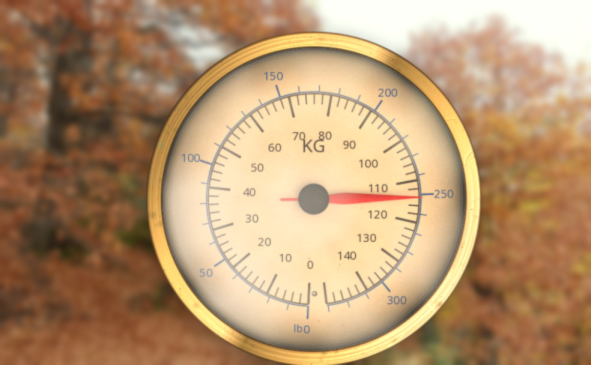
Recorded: 114 kg
